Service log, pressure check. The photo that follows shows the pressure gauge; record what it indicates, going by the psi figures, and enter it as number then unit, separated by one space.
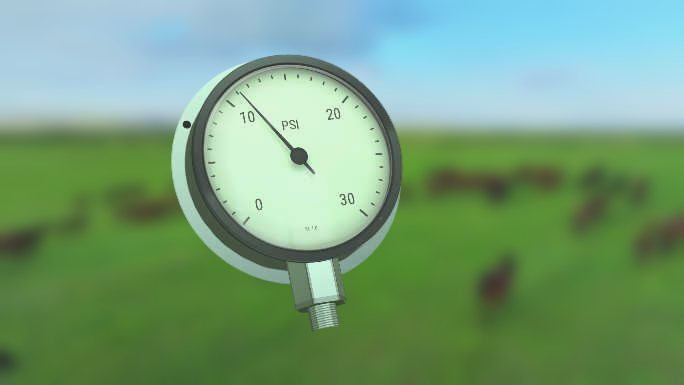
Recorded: 11 psi
